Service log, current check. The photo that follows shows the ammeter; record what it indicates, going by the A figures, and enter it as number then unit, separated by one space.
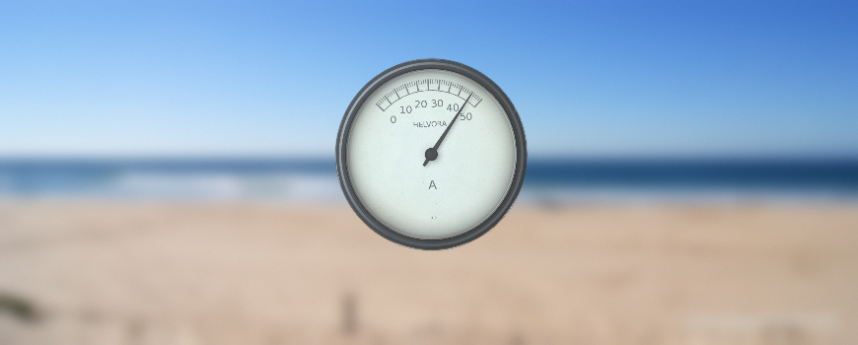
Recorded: 45 A
